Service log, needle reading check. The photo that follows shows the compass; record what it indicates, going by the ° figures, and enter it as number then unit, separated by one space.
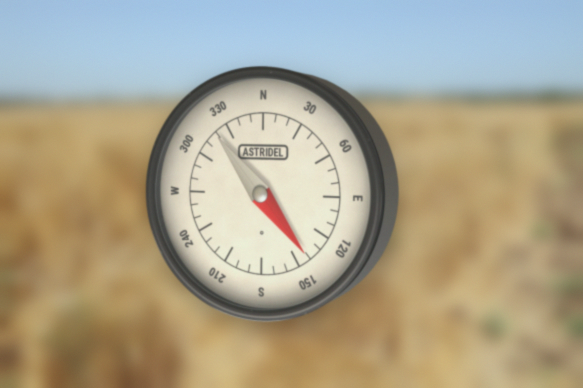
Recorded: 140 °
